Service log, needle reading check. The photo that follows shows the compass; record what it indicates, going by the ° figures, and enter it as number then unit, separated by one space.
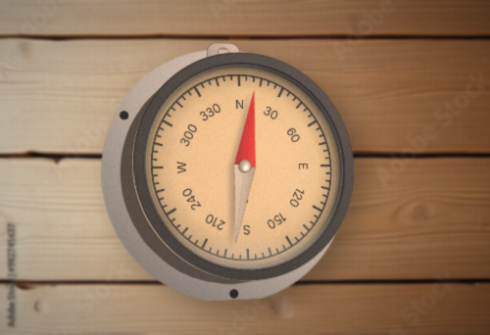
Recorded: 10 °
